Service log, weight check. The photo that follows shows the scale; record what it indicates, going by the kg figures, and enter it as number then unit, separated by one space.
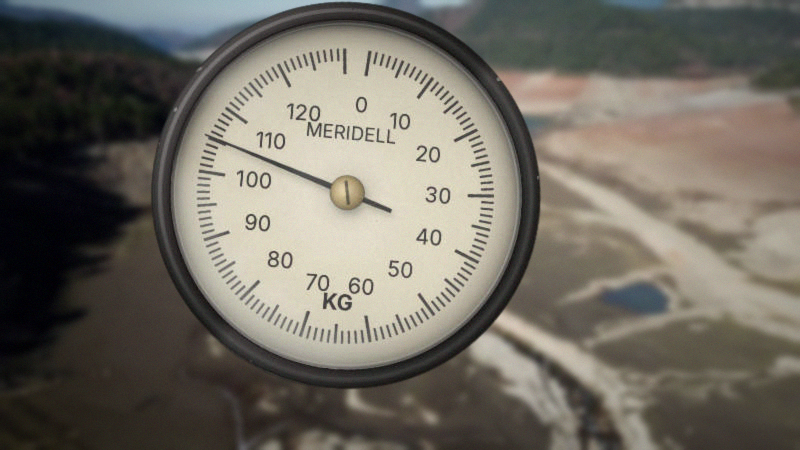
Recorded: 105 kg
